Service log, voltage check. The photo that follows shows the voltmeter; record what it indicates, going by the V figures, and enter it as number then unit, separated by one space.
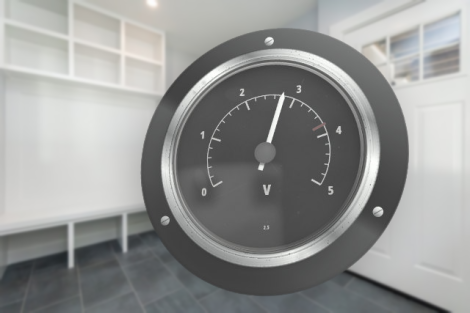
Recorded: 2.8 V
